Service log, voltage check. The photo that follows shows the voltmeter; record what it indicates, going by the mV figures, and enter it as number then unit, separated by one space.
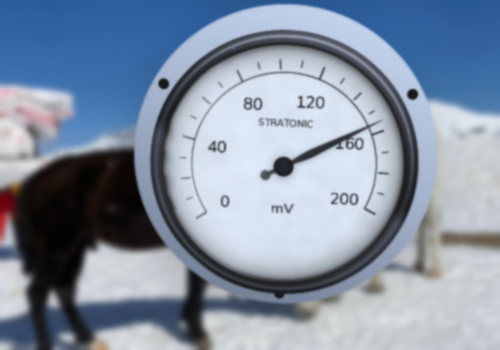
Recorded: 155 mV
